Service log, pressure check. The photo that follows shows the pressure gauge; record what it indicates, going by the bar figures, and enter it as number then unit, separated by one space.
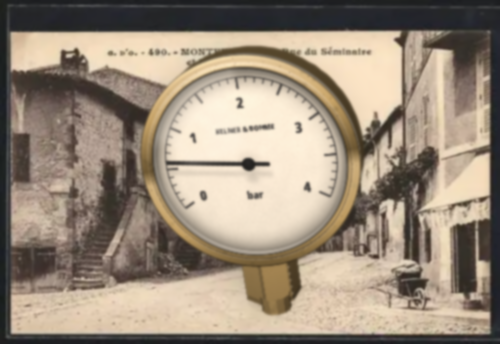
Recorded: 0.6 bar
